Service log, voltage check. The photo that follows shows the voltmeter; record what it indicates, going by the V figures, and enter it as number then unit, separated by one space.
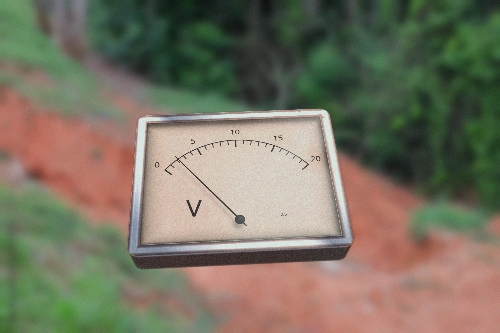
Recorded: 2 V
